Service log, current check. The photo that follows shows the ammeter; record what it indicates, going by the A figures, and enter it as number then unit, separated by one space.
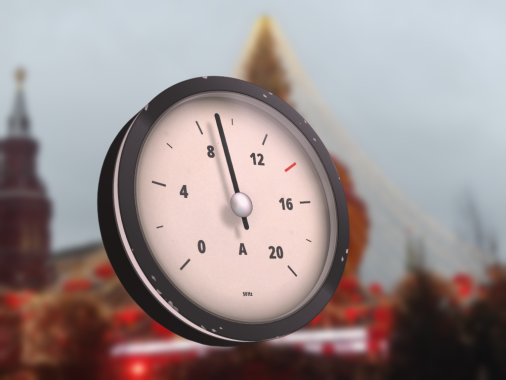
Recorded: 9 A
